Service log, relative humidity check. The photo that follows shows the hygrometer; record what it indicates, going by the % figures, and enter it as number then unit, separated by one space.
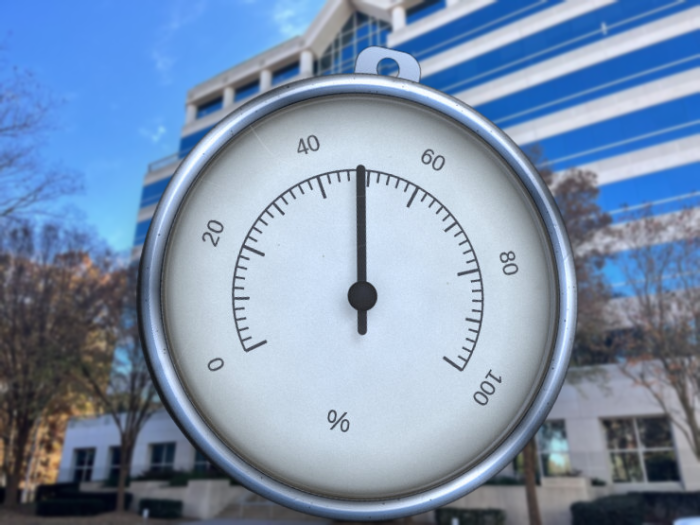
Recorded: 48 %
